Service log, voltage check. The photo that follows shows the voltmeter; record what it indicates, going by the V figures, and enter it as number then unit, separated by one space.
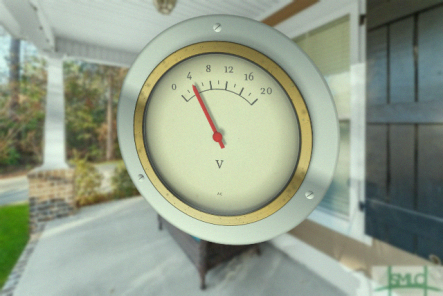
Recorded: 4 V
